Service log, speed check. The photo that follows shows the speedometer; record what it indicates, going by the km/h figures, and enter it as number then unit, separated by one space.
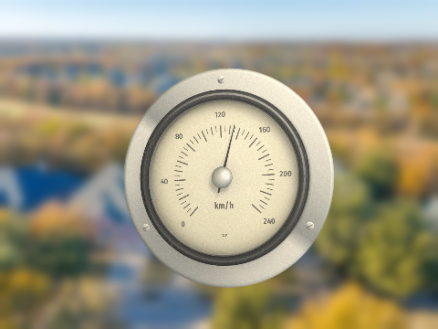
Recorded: 135 km/h
